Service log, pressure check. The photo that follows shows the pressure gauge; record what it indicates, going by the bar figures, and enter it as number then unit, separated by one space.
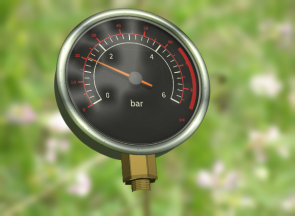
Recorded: 1.4 bar
